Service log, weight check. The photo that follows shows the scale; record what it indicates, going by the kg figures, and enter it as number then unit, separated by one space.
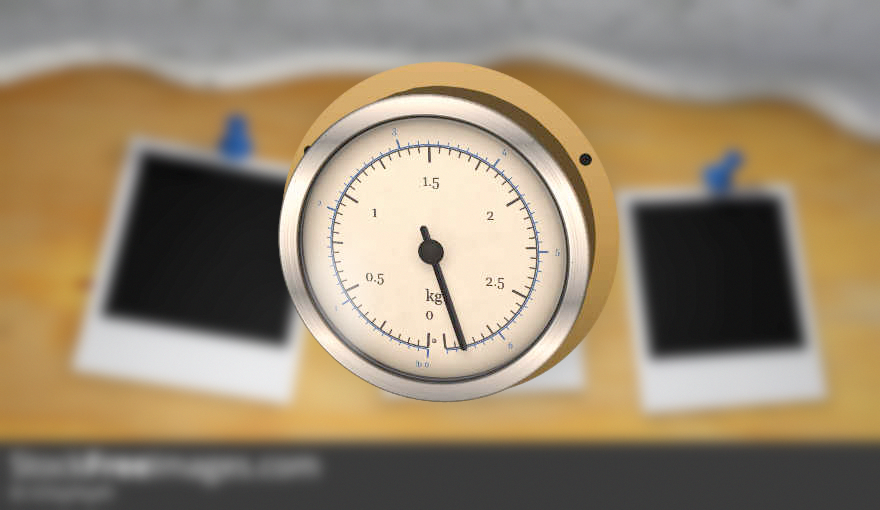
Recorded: 2.9 kg
